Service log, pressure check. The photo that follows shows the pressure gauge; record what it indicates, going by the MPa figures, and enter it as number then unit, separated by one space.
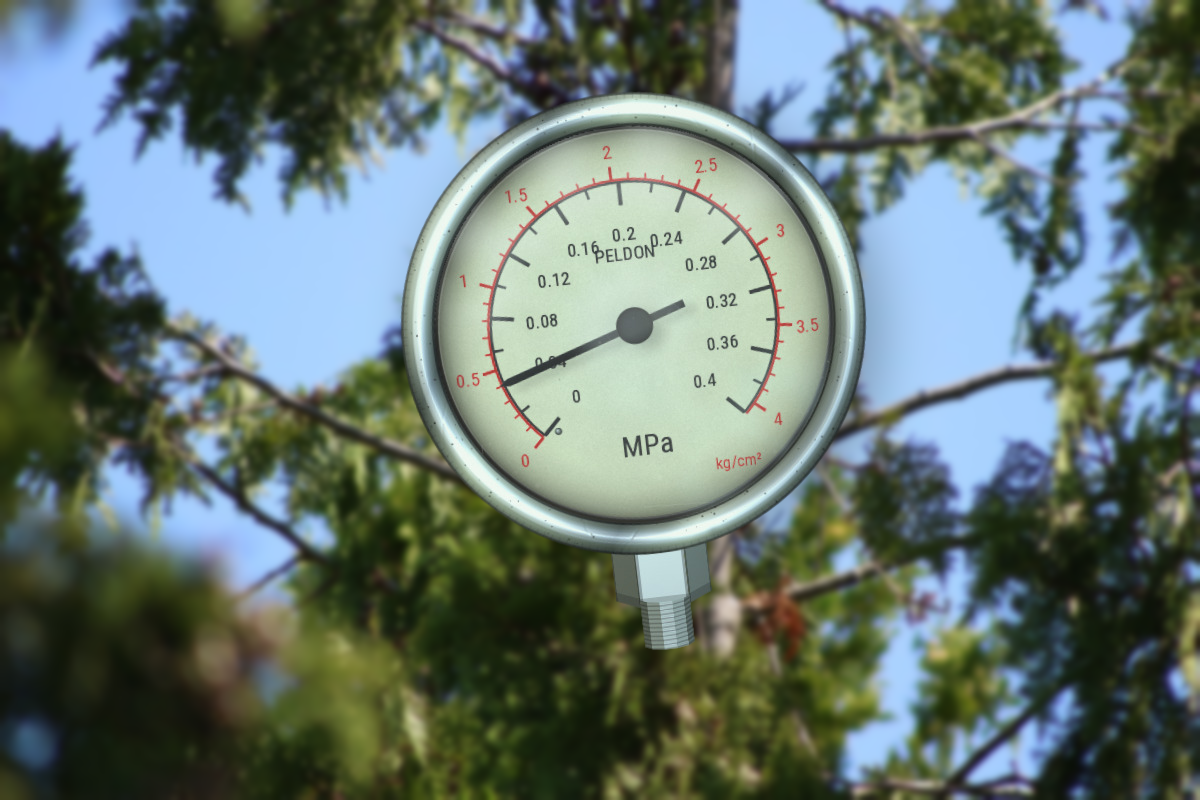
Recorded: 0.04 MPa
